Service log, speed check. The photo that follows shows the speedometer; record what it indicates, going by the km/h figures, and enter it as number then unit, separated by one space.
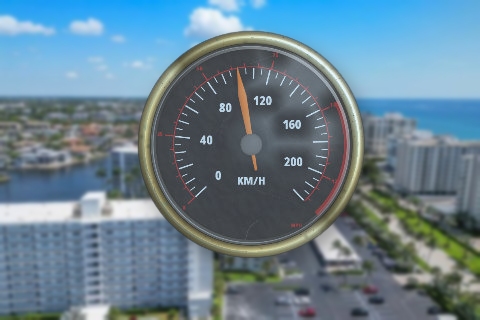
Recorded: 100 km/h
